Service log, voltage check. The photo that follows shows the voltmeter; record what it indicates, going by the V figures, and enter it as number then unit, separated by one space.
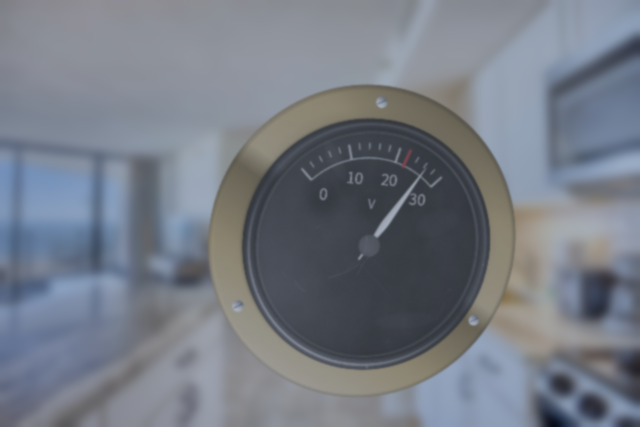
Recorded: 26 V
